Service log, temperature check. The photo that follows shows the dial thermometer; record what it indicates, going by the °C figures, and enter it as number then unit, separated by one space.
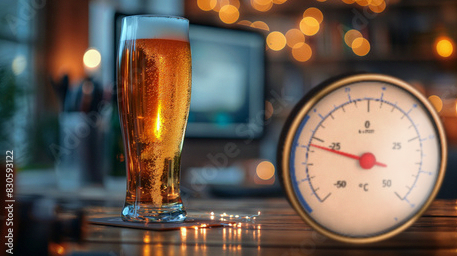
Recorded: -27.5 °C
